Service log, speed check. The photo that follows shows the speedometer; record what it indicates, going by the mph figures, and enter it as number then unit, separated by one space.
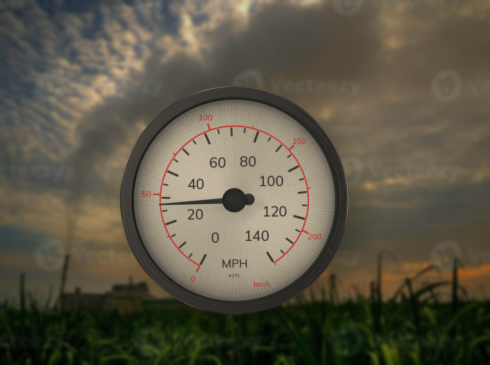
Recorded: 27.5 mph
